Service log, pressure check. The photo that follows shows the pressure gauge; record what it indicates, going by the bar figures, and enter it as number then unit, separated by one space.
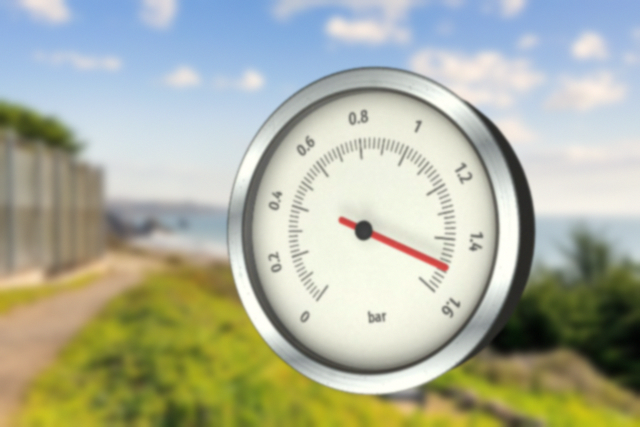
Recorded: 1.5 bar
